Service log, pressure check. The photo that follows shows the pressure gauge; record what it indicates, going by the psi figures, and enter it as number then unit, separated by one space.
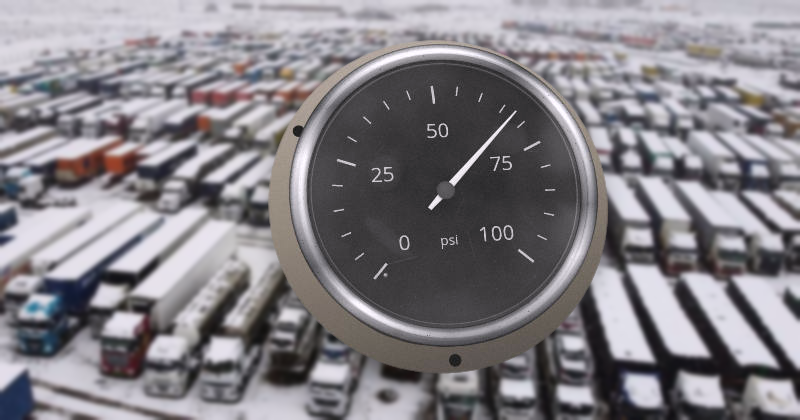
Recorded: 67.5 psi
